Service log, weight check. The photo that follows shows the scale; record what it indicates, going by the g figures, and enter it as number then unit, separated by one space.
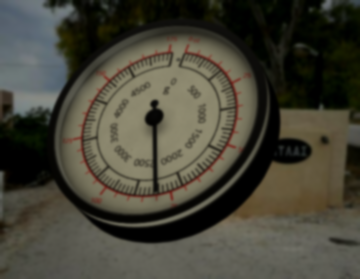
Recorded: 2250 g
